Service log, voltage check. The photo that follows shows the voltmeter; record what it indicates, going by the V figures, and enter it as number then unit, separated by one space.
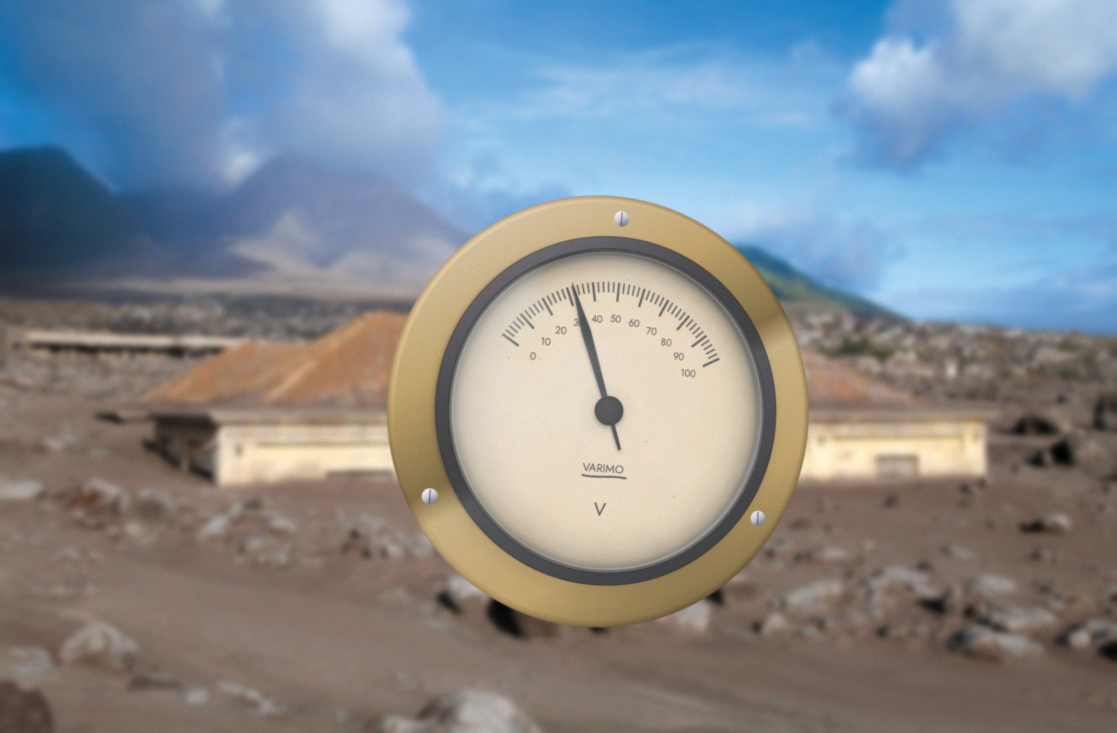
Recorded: 32 V
